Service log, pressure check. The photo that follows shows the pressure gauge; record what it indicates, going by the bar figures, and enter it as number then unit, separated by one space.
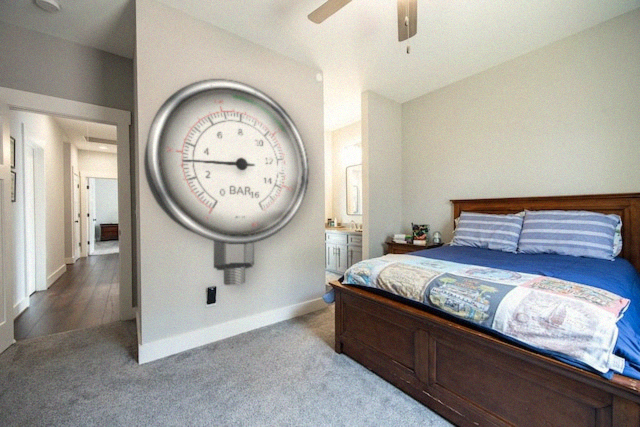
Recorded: 3 bar
